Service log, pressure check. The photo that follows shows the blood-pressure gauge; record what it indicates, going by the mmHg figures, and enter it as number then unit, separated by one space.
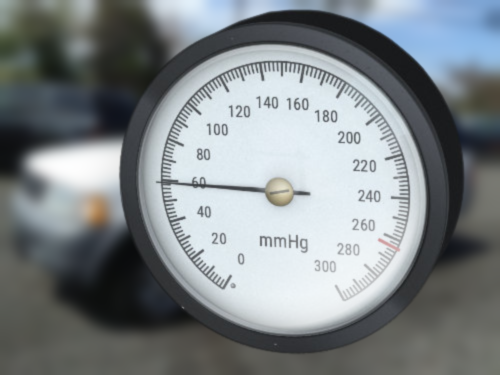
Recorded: 60 mmHg
